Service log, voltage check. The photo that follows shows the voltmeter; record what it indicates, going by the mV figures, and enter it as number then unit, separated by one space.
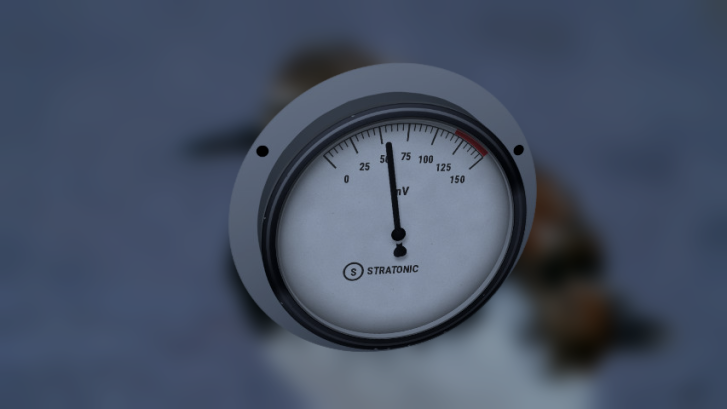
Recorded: 55 mV
